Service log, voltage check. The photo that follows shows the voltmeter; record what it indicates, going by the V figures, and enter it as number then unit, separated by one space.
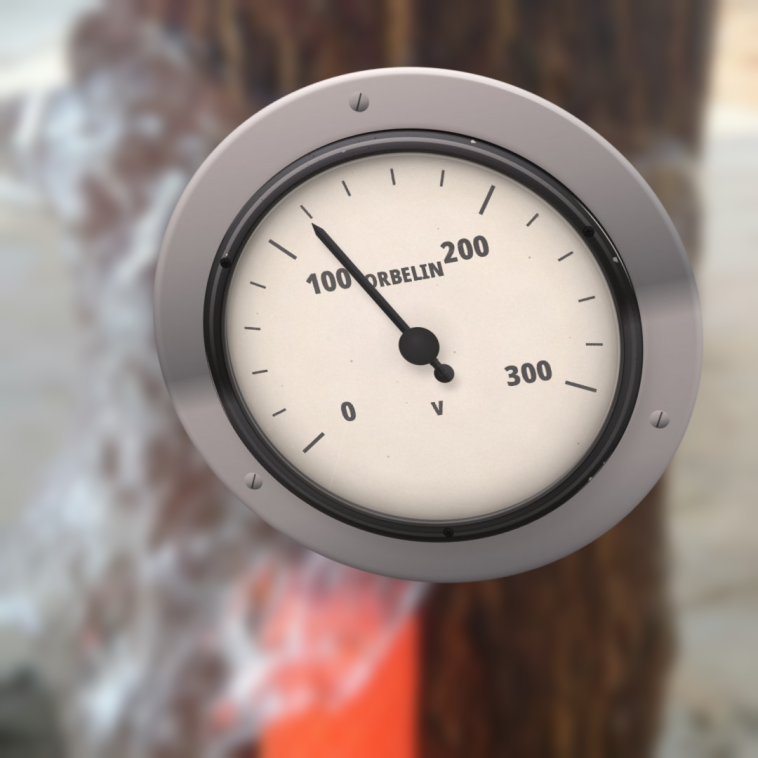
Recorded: 120 V
